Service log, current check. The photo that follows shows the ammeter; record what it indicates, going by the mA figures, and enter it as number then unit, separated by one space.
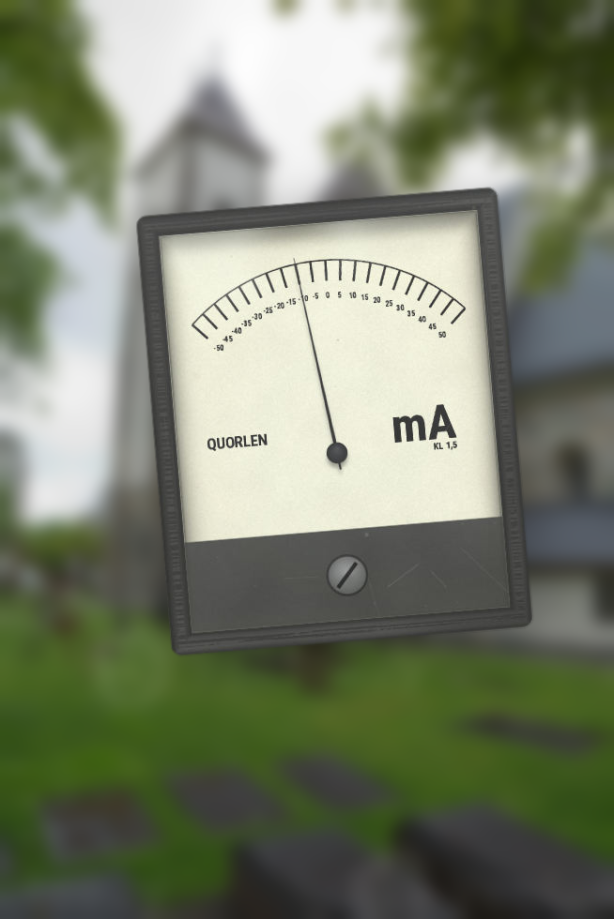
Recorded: -10 mA
